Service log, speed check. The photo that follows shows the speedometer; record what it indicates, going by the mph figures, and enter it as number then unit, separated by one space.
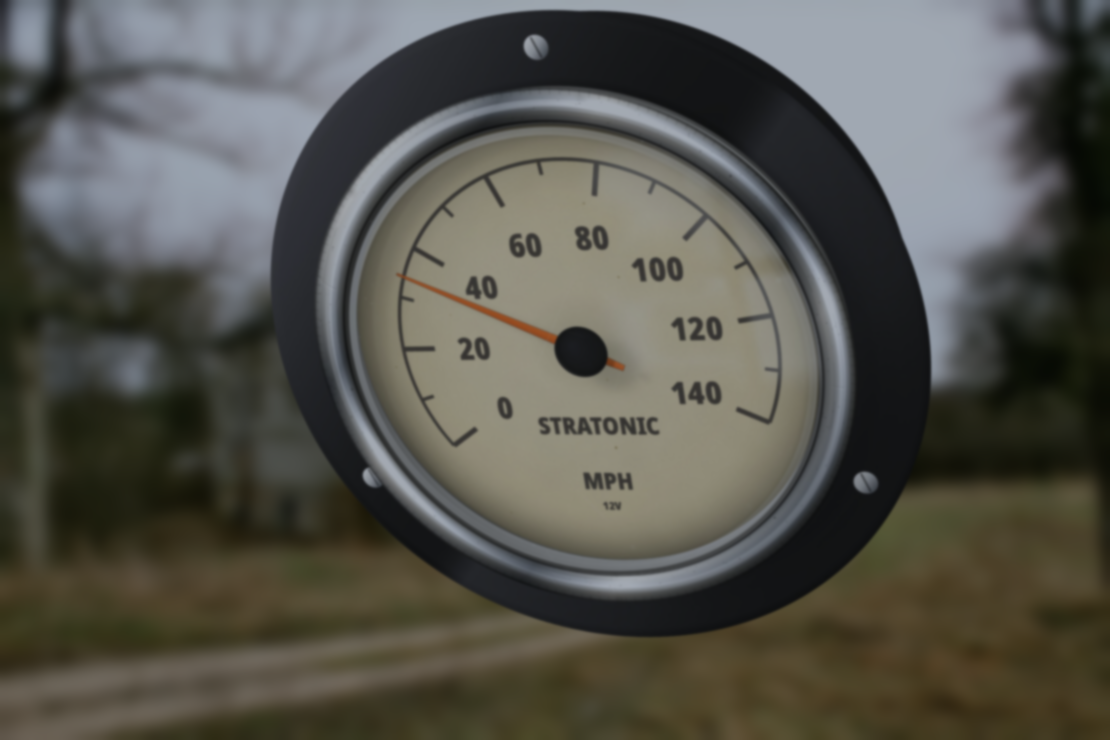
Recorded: 35 mph
